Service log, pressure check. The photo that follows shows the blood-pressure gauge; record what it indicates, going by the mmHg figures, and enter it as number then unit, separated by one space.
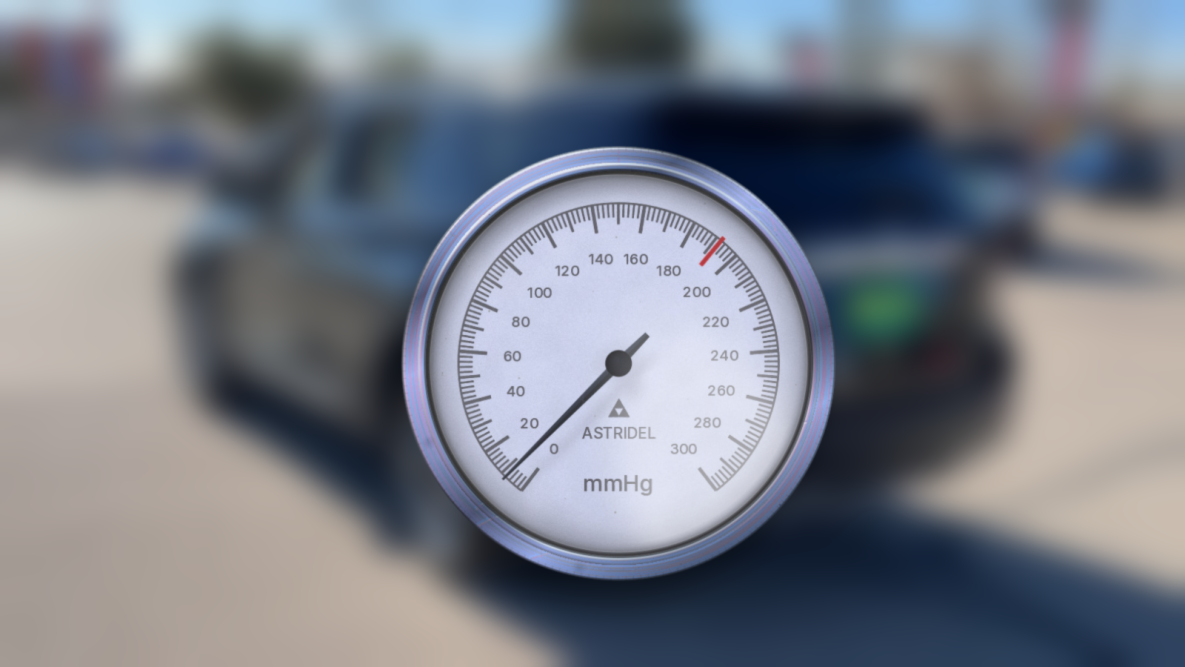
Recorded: 8 mmHg
